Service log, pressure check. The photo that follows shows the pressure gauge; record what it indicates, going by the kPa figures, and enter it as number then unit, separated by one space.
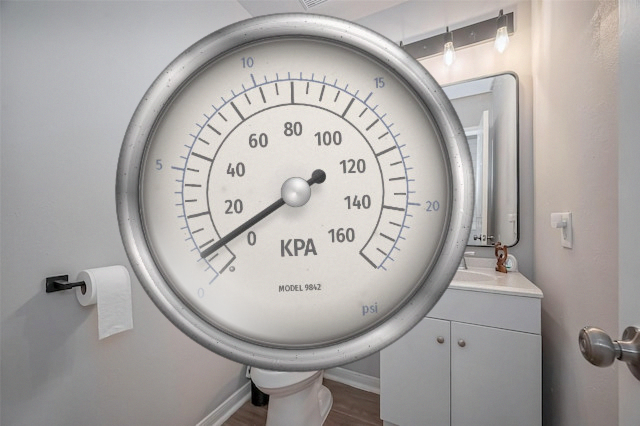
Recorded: 7.5 kPa
